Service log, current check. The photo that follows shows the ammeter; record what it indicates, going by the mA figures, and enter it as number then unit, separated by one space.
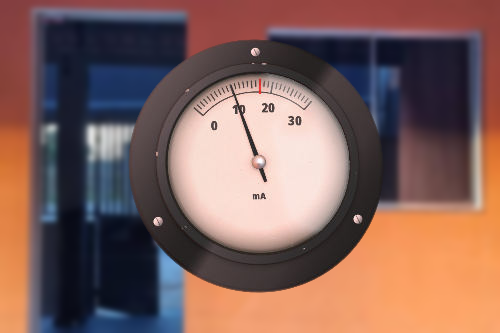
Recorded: 10 mA
